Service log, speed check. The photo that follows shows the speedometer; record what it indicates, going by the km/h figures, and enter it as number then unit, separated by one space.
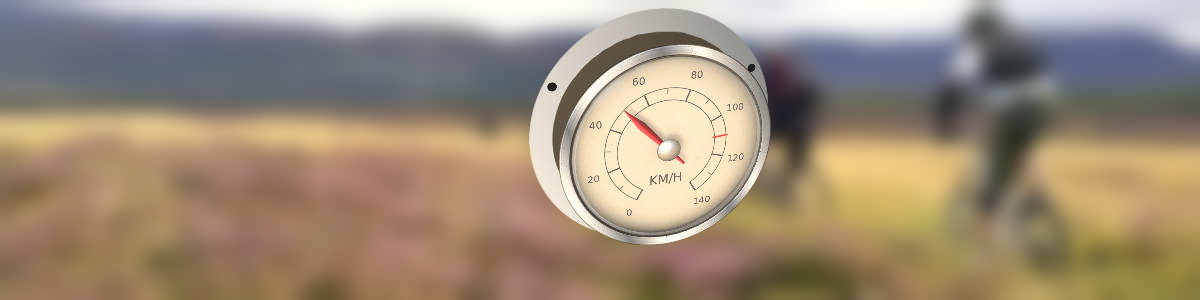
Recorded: 50 km/h
